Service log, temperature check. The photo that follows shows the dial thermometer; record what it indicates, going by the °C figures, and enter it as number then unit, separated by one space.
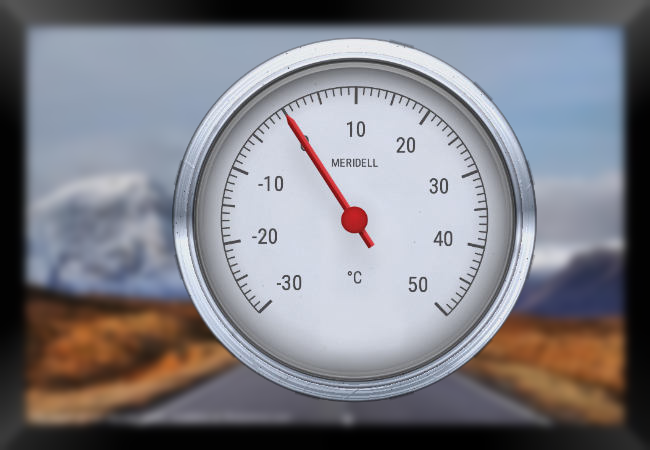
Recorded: 0 °C
